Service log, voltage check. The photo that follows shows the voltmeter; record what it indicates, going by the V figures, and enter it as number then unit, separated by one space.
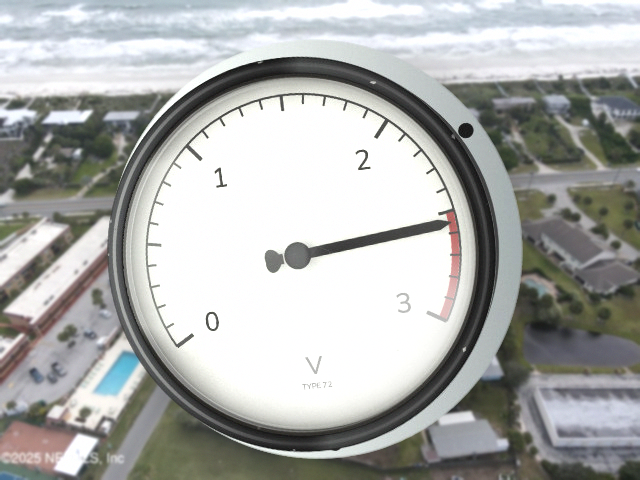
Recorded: 2.55 V
